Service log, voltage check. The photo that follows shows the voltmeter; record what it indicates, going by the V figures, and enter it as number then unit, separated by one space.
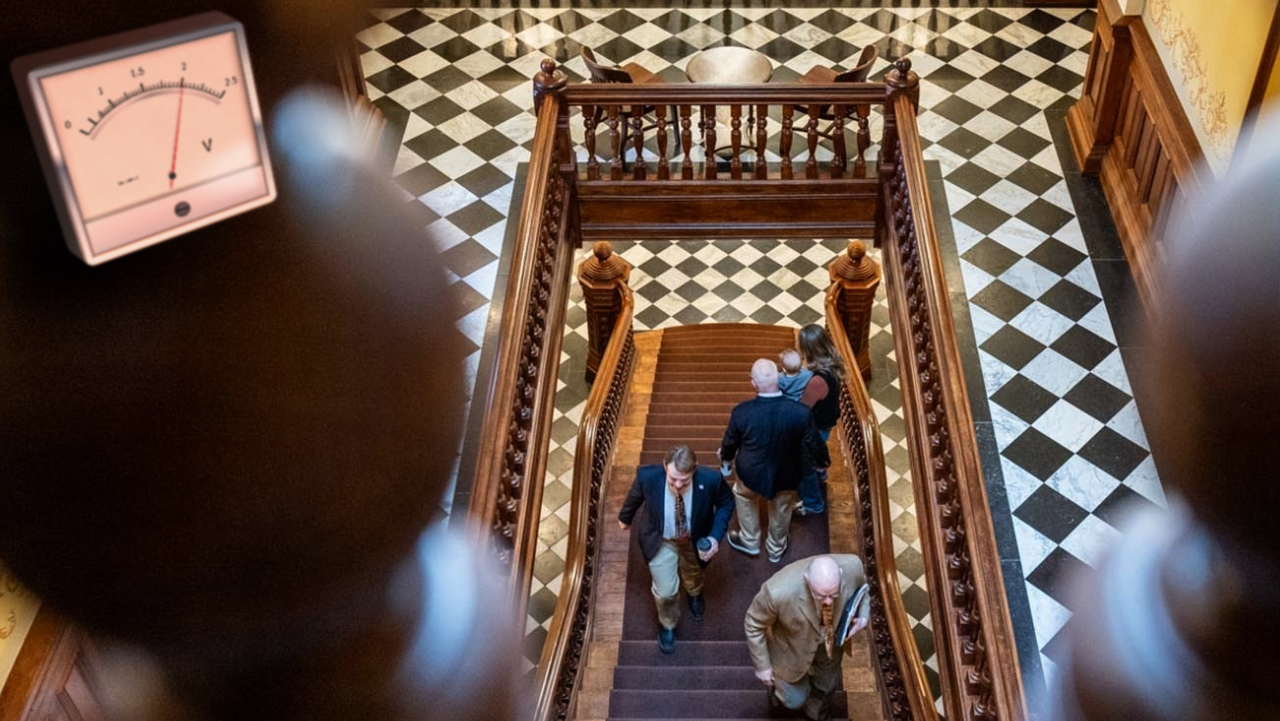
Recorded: 2 V
